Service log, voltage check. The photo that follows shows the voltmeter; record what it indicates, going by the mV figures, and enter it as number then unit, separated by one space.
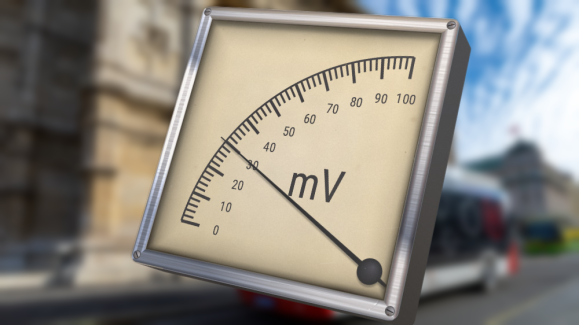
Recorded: 30 mV
